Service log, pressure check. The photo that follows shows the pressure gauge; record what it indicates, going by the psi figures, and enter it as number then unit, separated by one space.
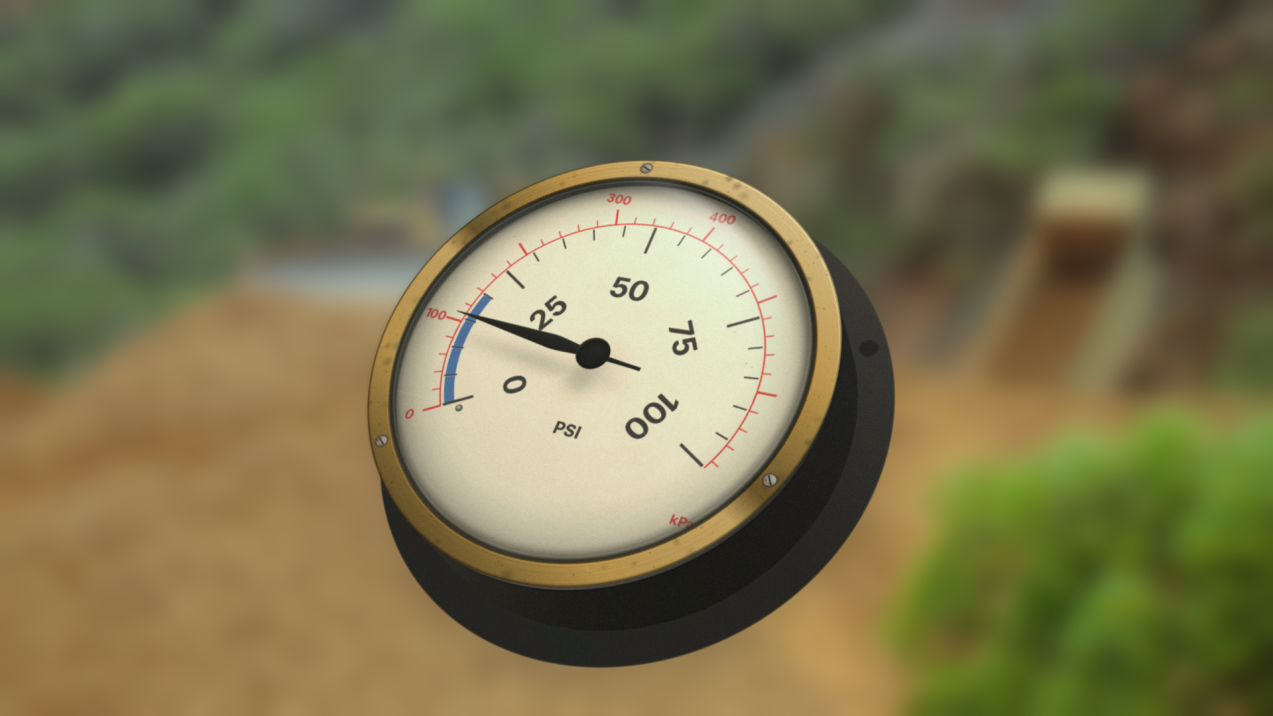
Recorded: 15 psi
